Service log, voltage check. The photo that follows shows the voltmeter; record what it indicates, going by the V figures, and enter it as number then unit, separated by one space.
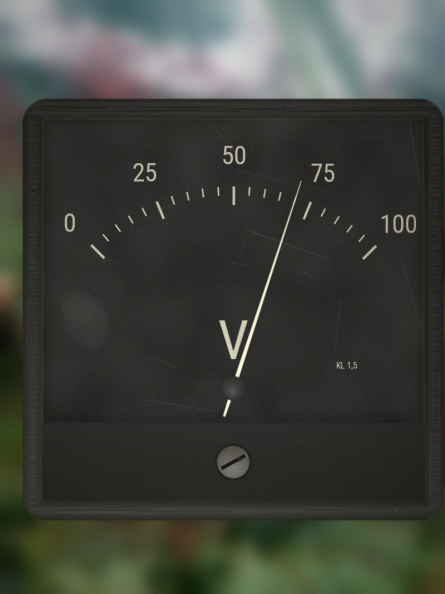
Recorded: 70 V
